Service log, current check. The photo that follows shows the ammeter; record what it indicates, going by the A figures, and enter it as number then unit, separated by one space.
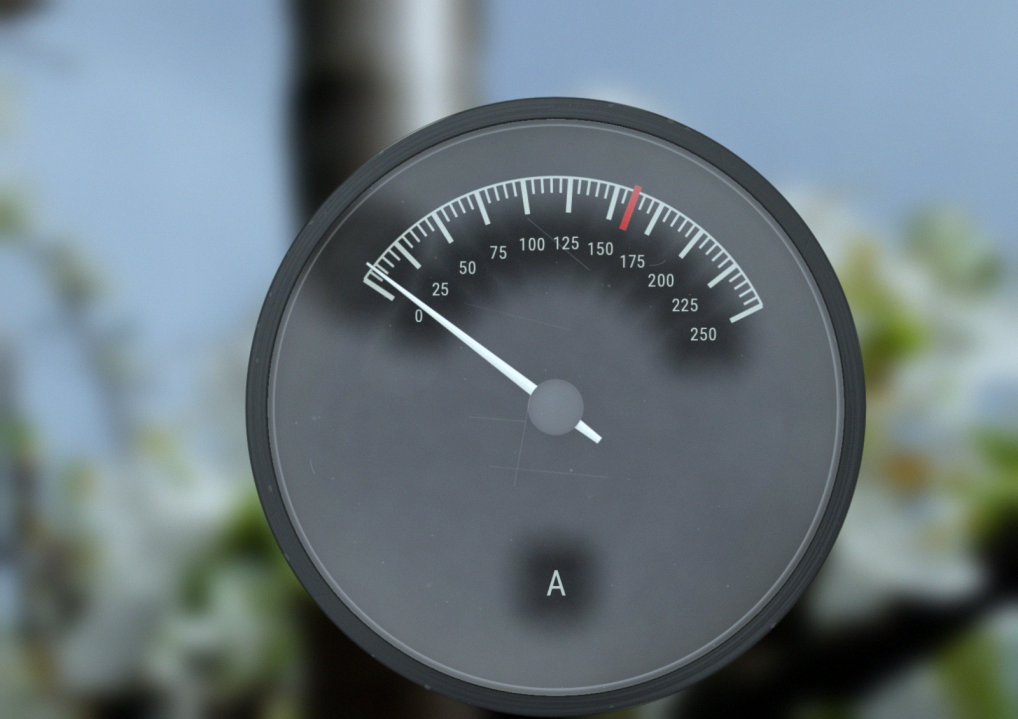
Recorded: 7.5 A
